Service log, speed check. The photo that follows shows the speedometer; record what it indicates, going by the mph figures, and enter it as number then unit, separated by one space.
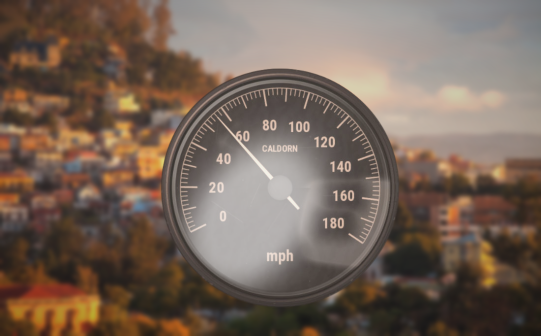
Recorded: 56 mph
